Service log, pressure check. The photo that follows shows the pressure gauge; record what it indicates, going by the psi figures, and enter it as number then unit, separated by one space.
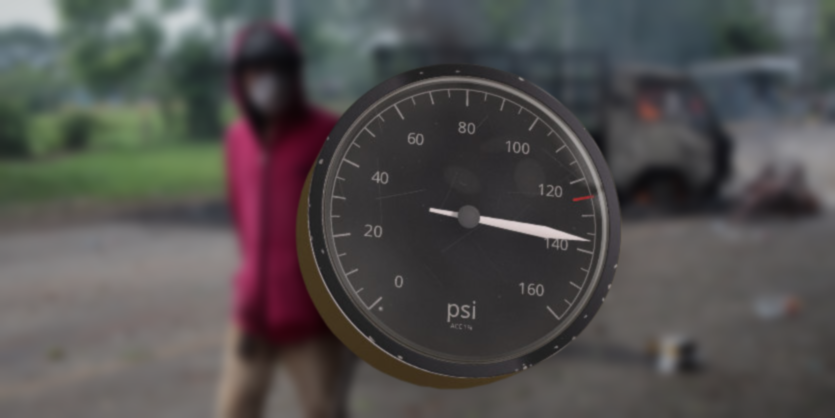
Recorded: 137.5 psi
